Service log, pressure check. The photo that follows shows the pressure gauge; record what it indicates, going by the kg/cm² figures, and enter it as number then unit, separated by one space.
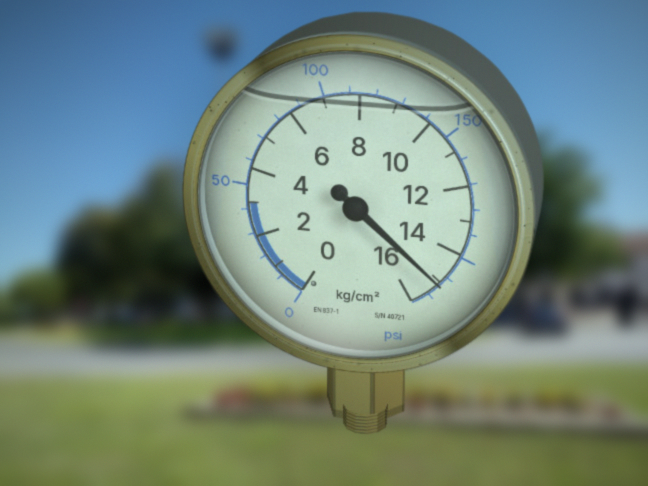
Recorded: 15 kg/cm²
